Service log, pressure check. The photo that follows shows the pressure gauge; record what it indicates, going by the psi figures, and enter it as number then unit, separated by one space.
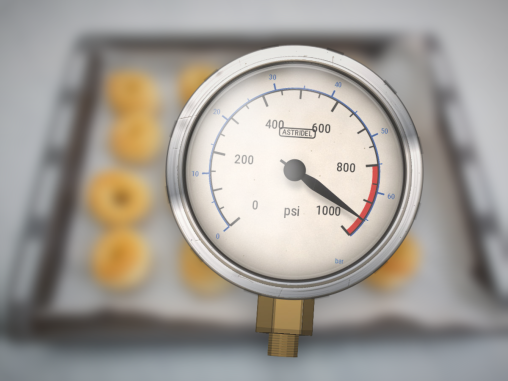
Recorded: 950 psi
